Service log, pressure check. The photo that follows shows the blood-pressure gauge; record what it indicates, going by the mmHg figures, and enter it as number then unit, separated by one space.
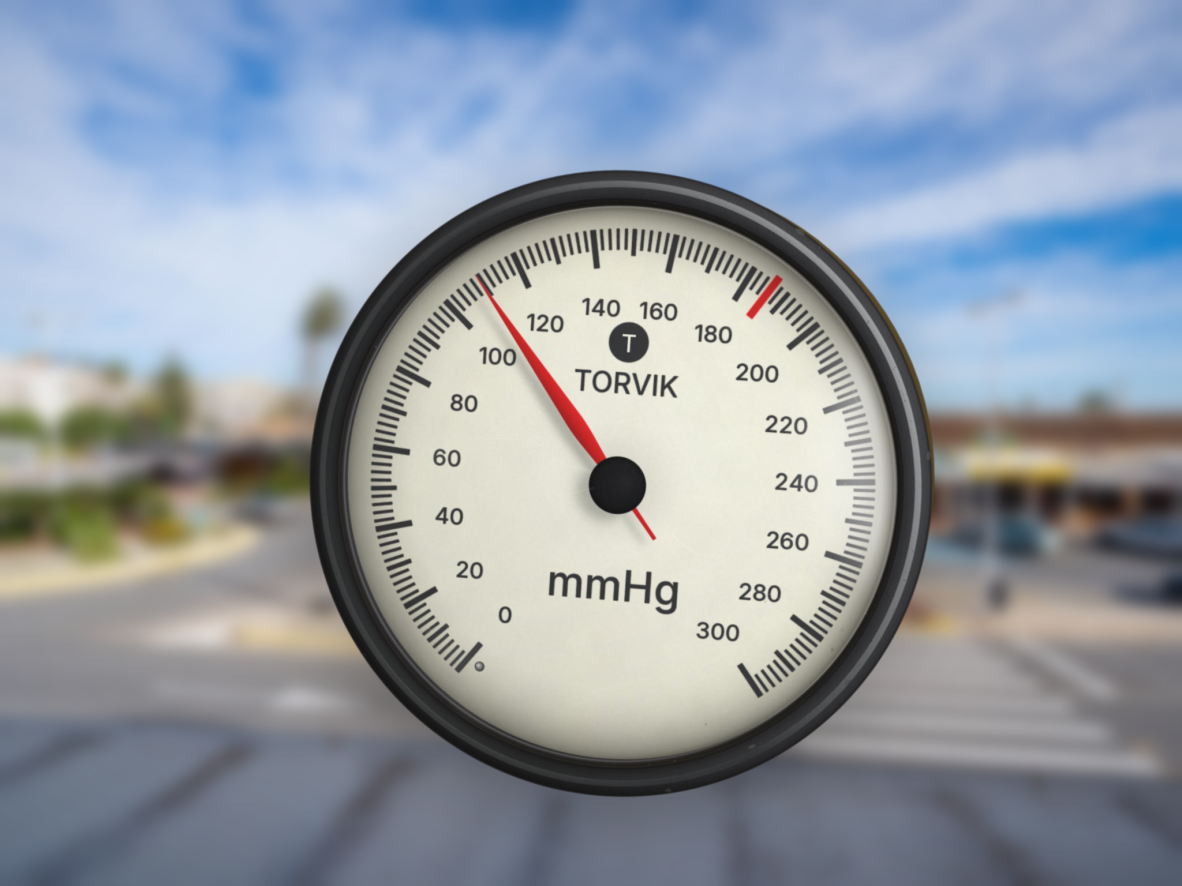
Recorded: 110 mmHg
